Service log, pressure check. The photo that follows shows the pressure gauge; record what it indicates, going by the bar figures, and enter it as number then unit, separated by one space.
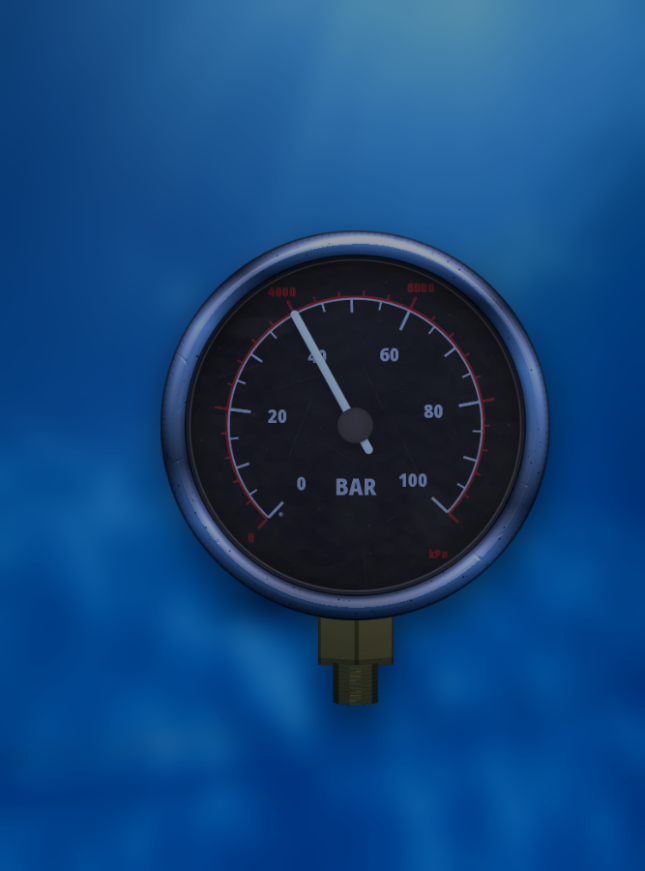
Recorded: 40 bar
